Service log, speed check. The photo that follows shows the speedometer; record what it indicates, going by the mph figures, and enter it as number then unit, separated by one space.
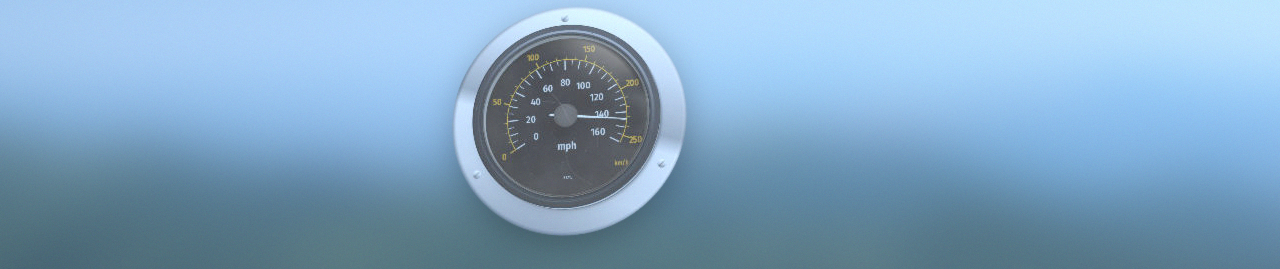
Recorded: 145 mph
